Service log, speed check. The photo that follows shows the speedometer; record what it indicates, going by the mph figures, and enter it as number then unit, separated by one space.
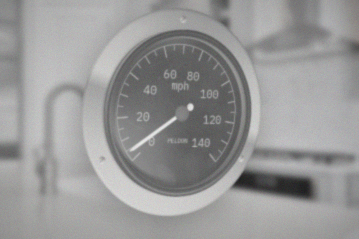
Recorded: 5 mph
